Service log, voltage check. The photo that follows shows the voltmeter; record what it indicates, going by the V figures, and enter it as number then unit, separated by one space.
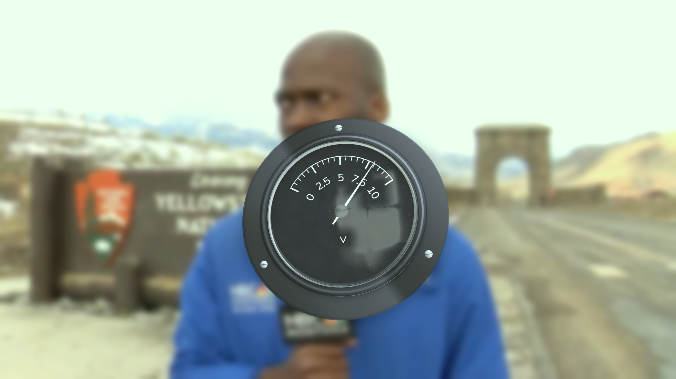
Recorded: 8 V
